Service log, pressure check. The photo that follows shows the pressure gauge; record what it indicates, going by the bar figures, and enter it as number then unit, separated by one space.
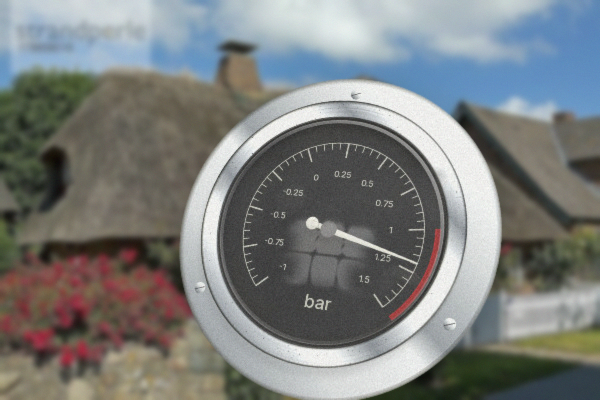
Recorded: 1.2 bar
